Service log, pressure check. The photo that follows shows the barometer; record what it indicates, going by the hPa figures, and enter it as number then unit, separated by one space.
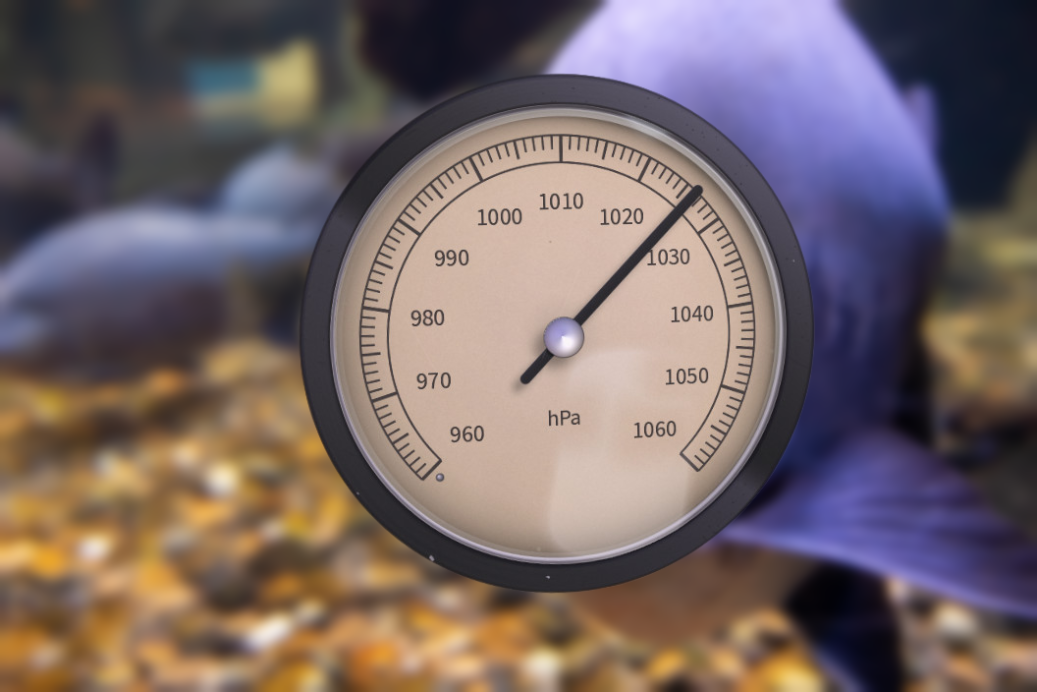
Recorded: 1026 hPa
